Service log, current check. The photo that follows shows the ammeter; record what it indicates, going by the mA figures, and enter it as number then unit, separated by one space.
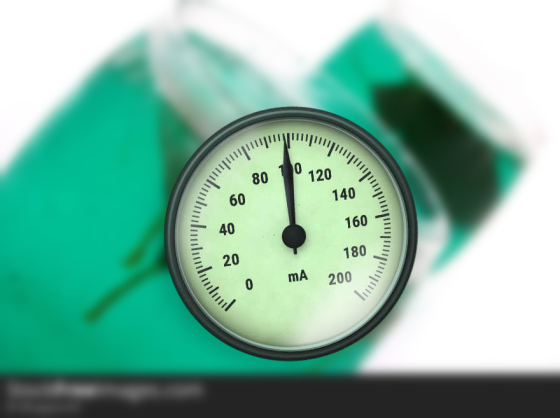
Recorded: 98 mA
